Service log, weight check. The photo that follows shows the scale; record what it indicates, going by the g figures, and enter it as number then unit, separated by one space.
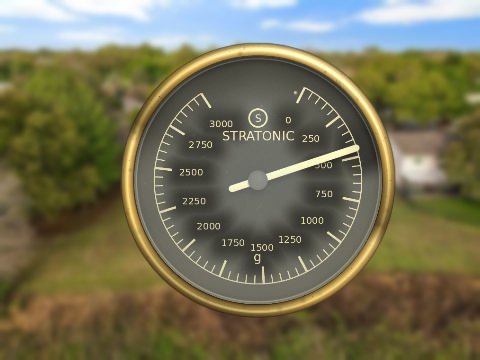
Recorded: 450 g
